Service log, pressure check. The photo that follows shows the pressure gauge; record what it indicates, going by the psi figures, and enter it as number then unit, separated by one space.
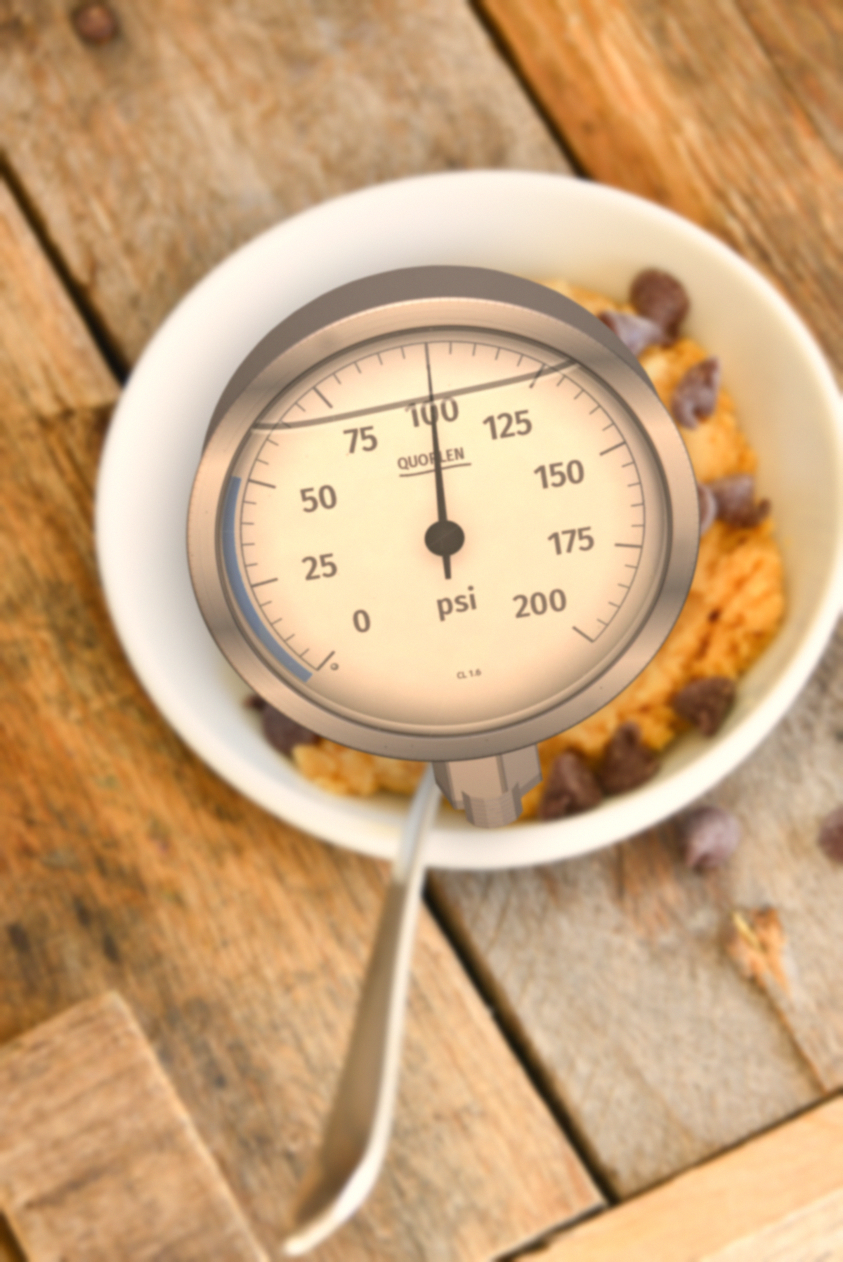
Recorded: 100 psi
